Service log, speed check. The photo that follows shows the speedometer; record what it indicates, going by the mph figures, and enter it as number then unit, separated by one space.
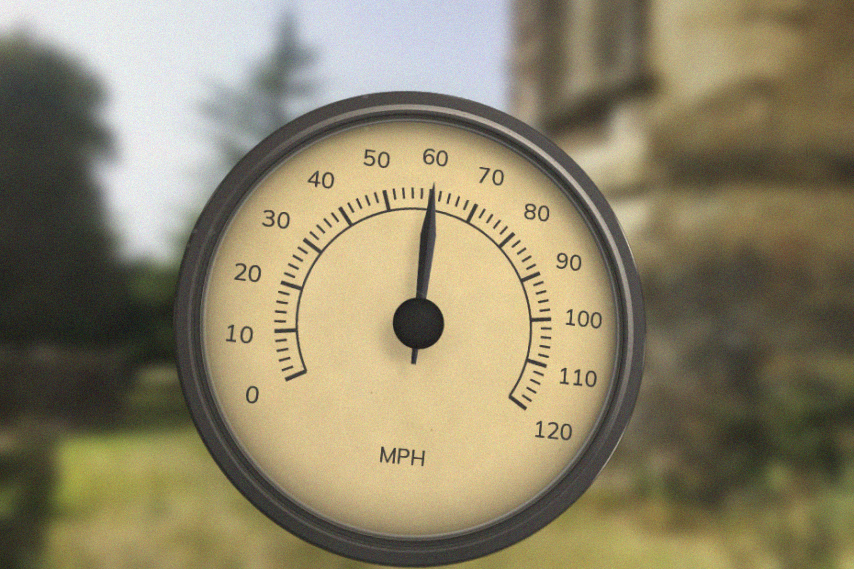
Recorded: 60 mph
